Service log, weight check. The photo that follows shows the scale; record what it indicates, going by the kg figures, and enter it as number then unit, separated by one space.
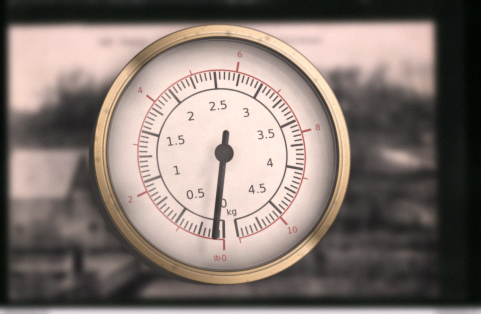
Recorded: 0.1 kg
